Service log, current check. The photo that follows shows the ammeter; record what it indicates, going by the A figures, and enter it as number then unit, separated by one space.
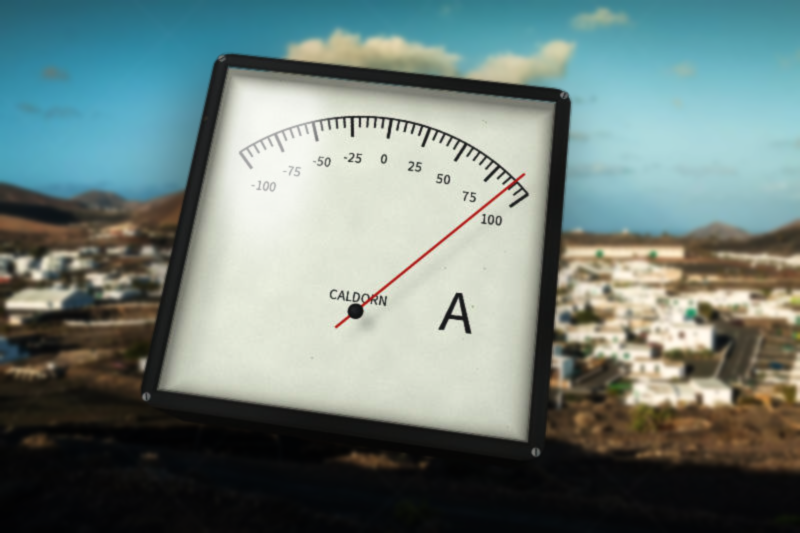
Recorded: 90 A
